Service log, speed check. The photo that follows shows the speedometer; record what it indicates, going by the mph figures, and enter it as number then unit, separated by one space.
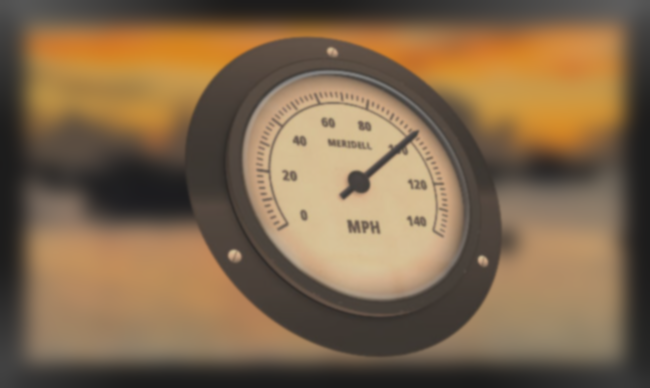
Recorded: 100 mph
